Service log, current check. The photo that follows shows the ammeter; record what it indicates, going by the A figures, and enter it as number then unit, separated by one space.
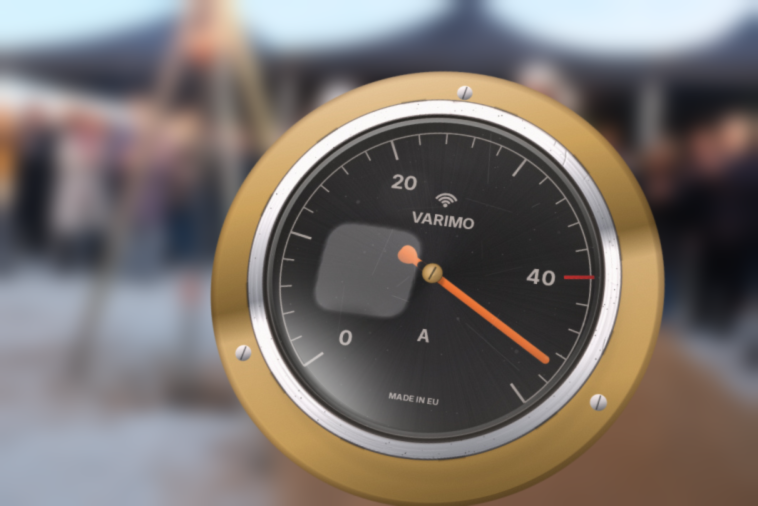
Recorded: 47 A
